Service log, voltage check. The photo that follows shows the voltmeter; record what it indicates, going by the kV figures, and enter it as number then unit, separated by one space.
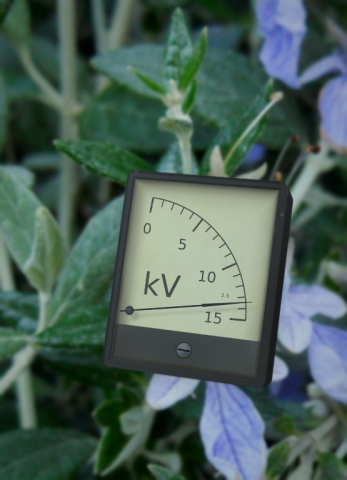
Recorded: 13.5 kV
